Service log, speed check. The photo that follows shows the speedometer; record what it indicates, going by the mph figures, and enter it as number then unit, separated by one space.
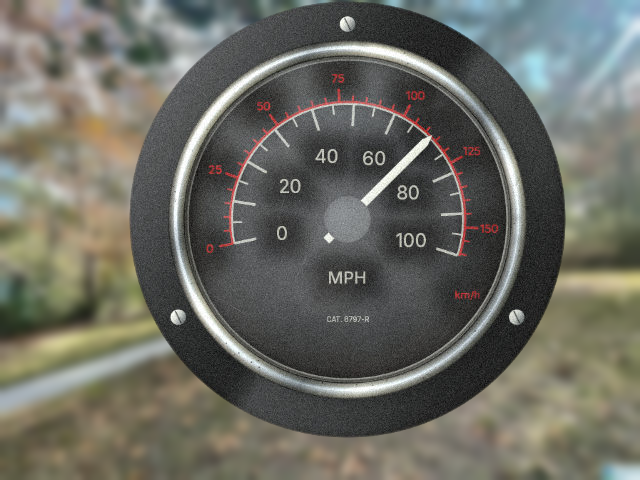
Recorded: 70 mph
